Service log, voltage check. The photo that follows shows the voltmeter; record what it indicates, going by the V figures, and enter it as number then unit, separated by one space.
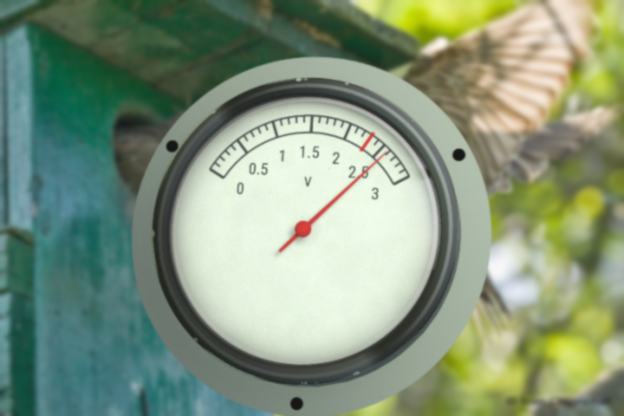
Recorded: 2.6 V
